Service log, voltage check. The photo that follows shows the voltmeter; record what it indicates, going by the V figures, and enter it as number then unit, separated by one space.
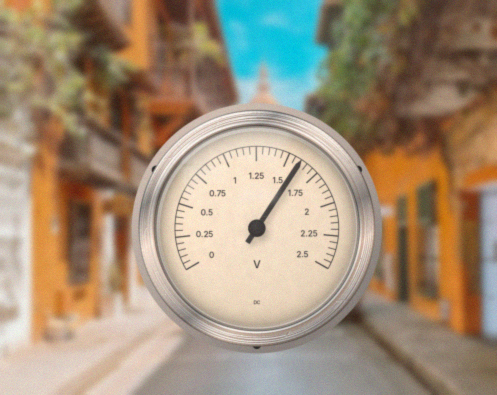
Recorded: 1.6 V
